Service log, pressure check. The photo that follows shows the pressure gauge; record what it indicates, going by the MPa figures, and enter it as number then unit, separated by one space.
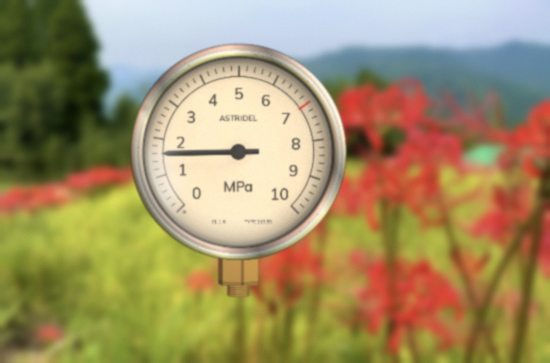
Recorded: 1.6 MPa
